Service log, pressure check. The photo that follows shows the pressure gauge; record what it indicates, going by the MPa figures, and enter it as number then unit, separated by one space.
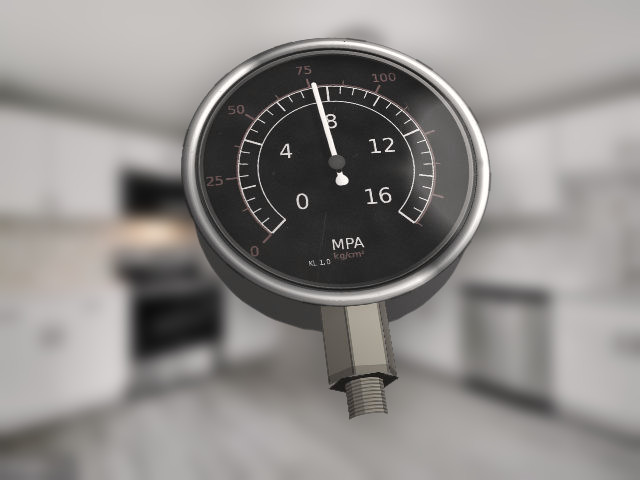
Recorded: 7.5 MPa
